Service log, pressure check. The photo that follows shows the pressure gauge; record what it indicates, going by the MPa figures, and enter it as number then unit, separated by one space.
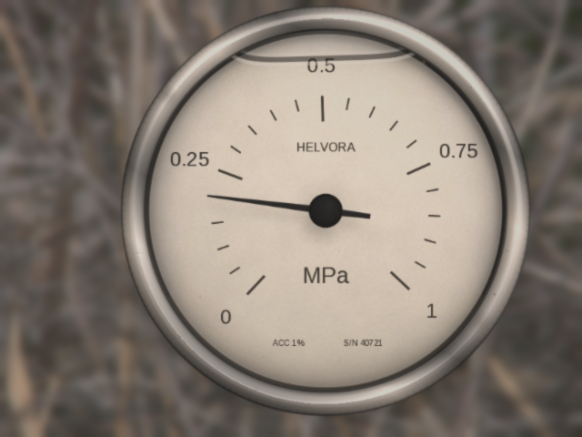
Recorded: 0.2 MPa
